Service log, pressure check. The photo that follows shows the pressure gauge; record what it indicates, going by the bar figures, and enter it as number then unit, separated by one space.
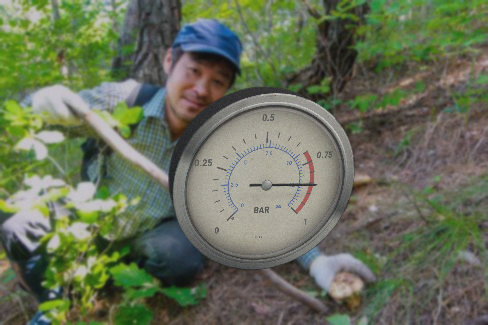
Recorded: 0.85 bar
